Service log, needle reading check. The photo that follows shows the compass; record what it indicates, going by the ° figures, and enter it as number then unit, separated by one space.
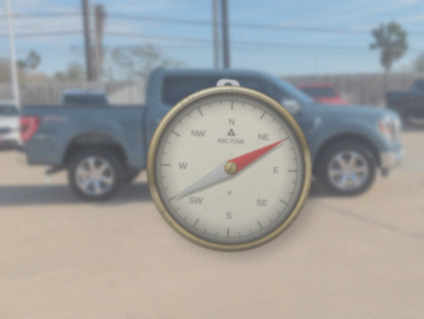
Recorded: 60 °
